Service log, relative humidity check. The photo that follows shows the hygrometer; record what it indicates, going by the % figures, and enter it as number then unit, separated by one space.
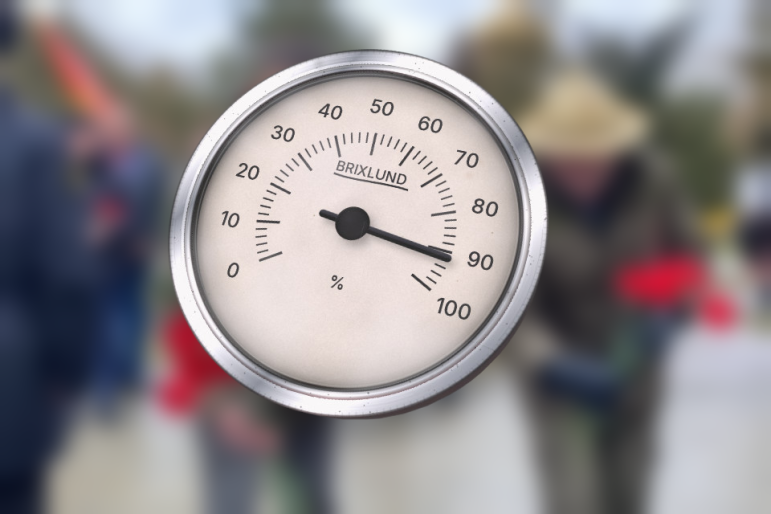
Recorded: 92 %
